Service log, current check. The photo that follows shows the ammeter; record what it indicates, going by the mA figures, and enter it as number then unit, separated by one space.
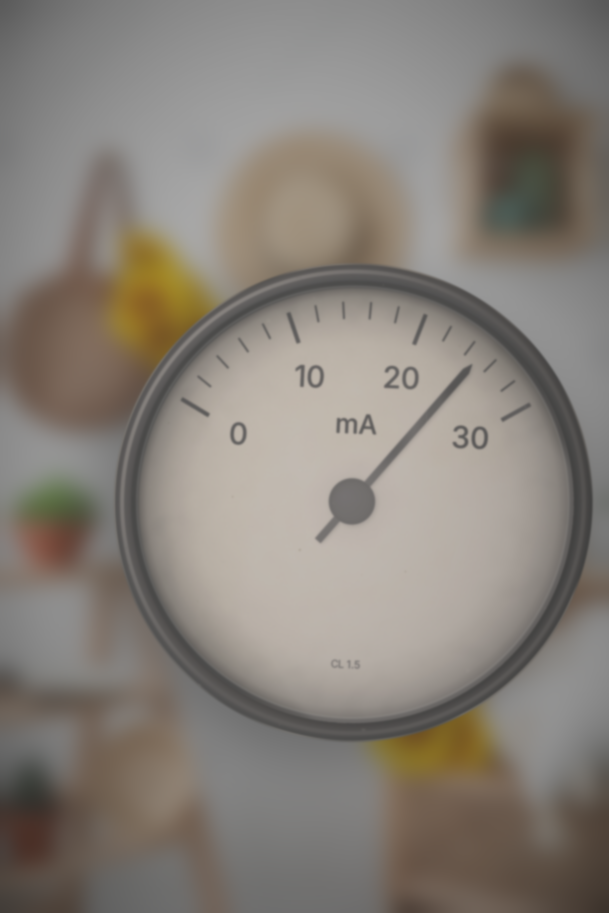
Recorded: 25 mA
